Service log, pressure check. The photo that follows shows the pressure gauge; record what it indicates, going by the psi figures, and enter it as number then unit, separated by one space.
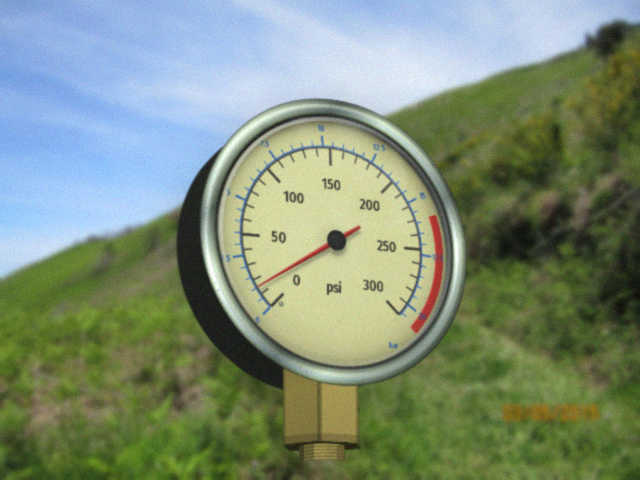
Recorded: 15 psi
